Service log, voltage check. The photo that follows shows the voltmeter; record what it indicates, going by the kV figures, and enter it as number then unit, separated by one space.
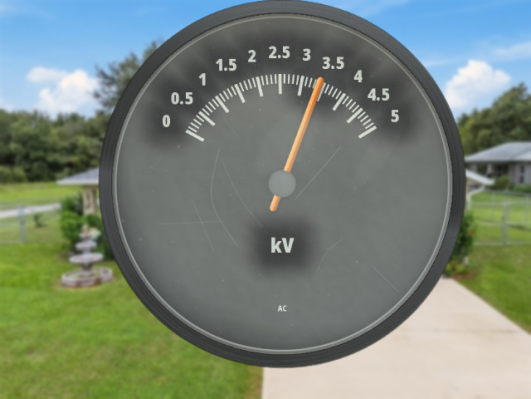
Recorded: 3.4 kV
